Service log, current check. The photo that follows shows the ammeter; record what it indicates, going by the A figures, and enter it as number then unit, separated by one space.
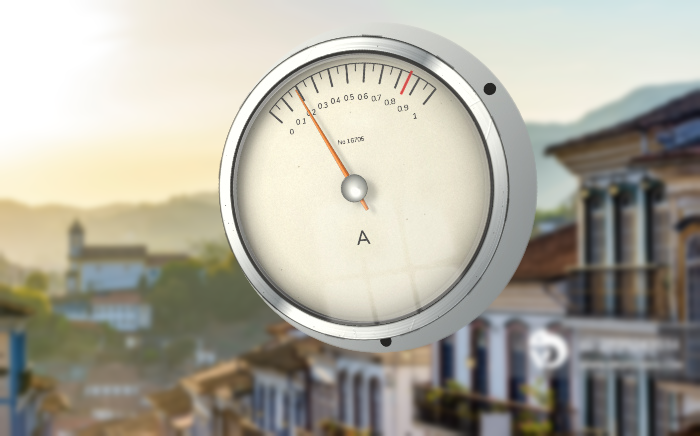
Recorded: 0.2 A
